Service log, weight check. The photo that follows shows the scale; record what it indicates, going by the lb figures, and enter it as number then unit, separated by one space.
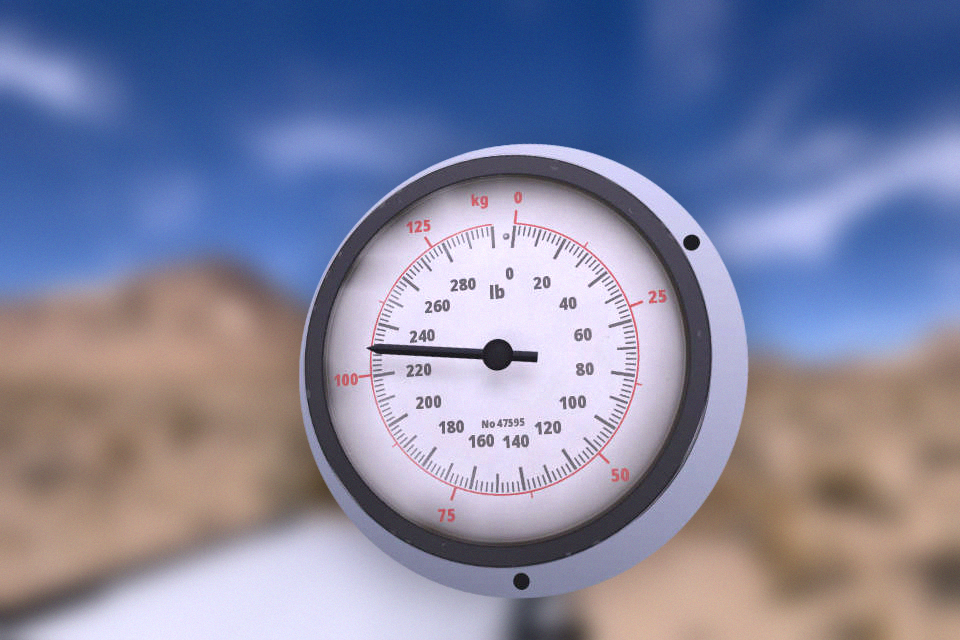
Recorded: 230 lb
